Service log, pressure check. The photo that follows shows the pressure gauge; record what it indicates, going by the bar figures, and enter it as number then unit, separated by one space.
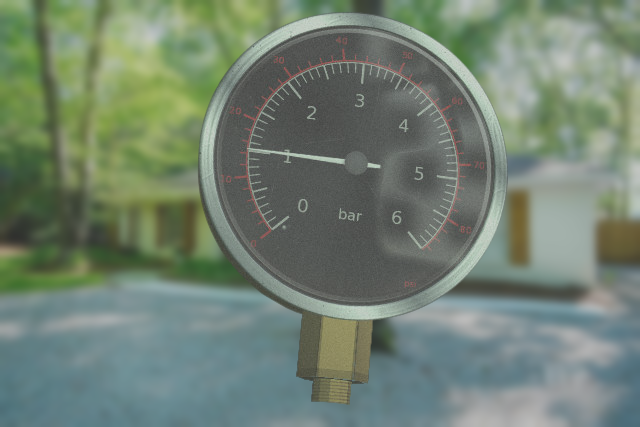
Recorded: 1 bar
